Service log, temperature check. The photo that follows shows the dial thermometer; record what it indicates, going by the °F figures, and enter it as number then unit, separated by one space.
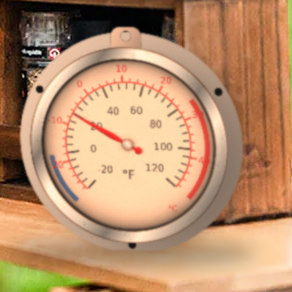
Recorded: 20 °F
